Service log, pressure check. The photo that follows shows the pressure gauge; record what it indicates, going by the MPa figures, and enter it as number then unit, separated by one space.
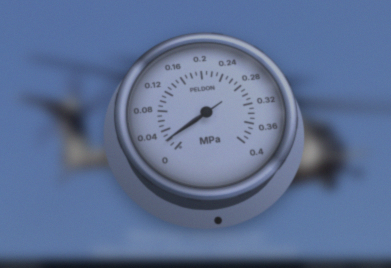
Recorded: 0.02 MPa
